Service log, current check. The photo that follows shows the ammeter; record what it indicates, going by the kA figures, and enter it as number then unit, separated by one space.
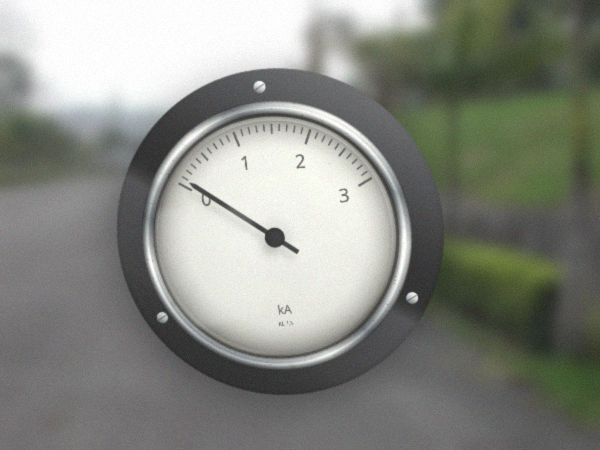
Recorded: 0.1 kA
